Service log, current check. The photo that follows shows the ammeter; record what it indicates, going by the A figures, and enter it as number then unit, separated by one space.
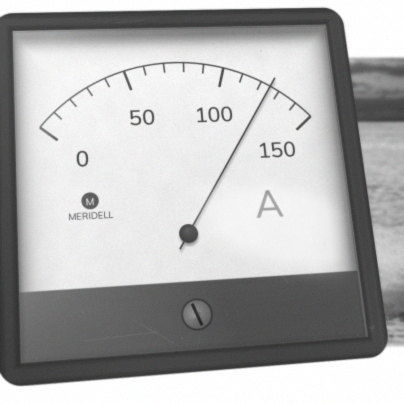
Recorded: 125 A
